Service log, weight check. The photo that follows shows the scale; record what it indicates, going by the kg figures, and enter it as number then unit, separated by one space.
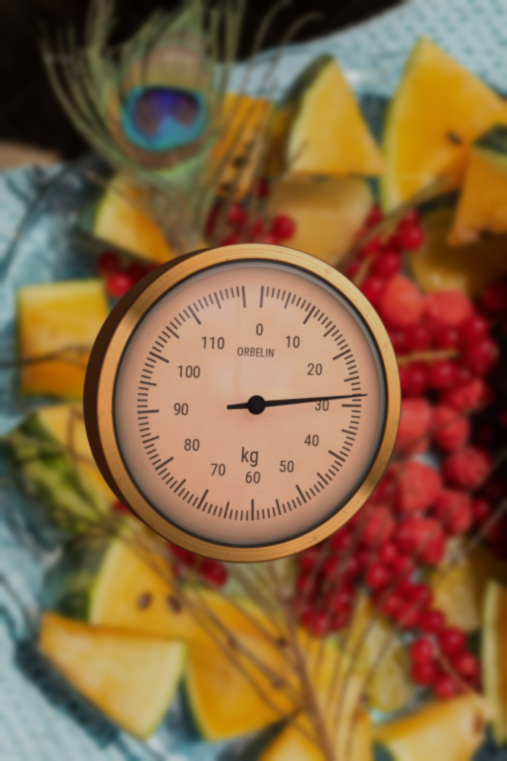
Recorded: 28 kg
